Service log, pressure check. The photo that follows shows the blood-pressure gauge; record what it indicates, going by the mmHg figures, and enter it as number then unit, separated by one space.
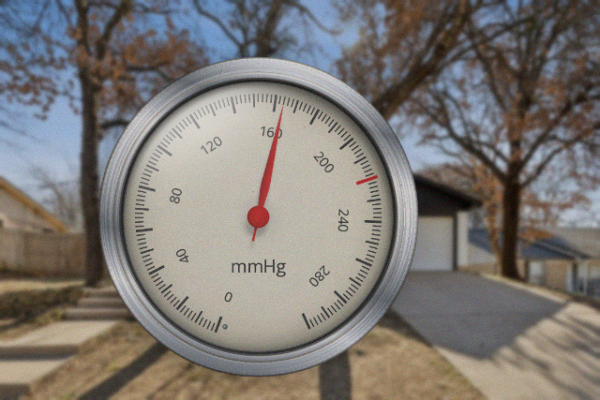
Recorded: 164 mmHg
